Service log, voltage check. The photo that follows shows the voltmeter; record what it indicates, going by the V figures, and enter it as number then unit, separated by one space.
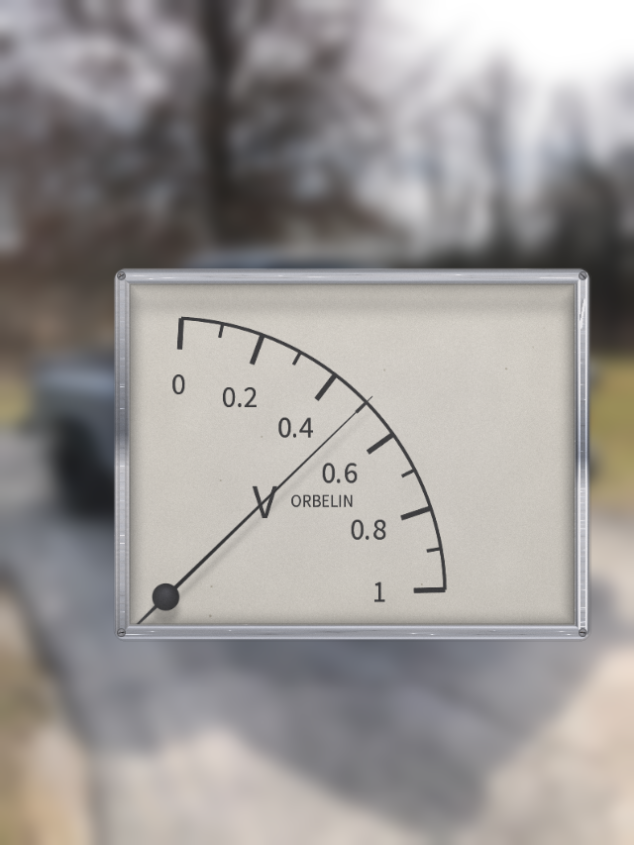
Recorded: 0.5 V
